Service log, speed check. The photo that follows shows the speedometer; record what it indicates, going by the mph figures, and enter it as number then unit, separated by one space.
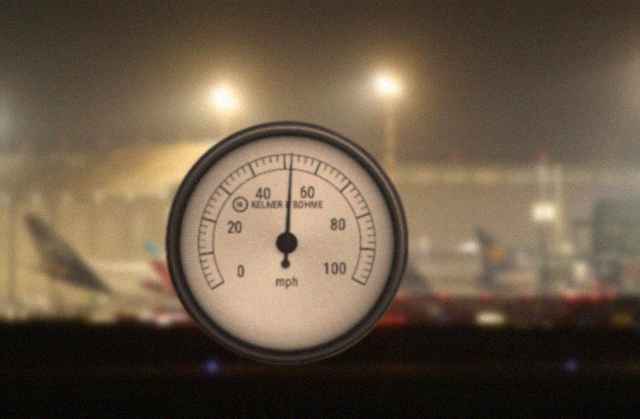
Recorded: 52 mph
